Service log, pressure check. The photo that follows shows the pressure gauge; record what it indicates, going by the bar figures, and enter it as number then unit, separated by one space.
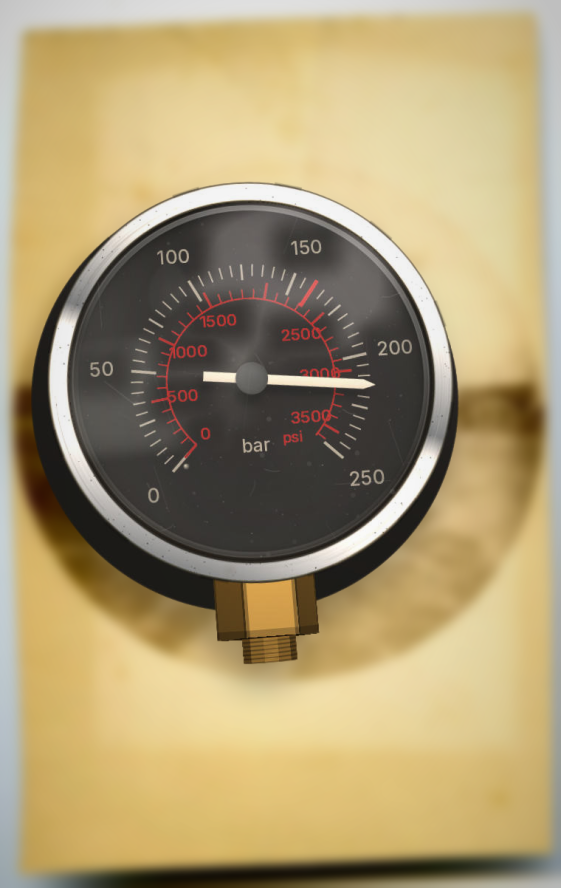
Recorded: 215 bar
